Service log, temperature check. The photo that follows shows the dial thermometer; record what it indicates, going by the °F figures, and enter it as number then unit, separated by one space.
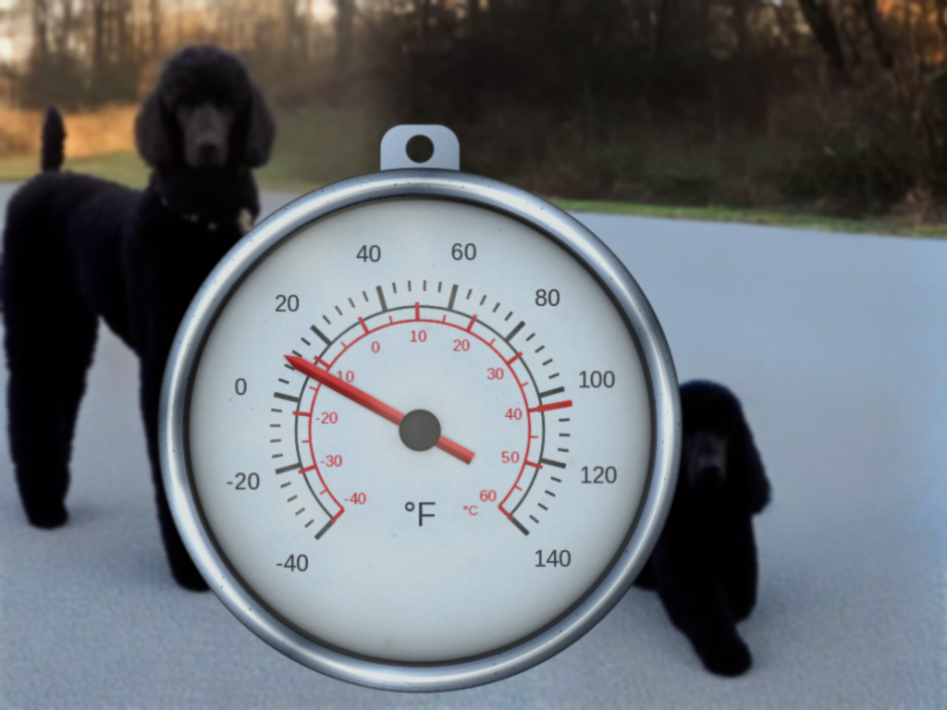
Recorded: 10 °F
